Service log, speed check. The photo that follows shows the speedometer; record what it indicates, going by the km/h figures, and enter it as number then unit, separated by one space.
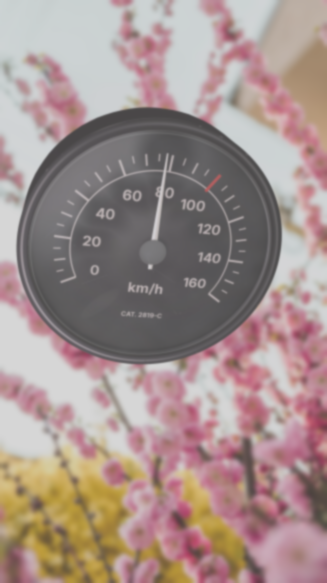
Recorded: 77.5 km/h
